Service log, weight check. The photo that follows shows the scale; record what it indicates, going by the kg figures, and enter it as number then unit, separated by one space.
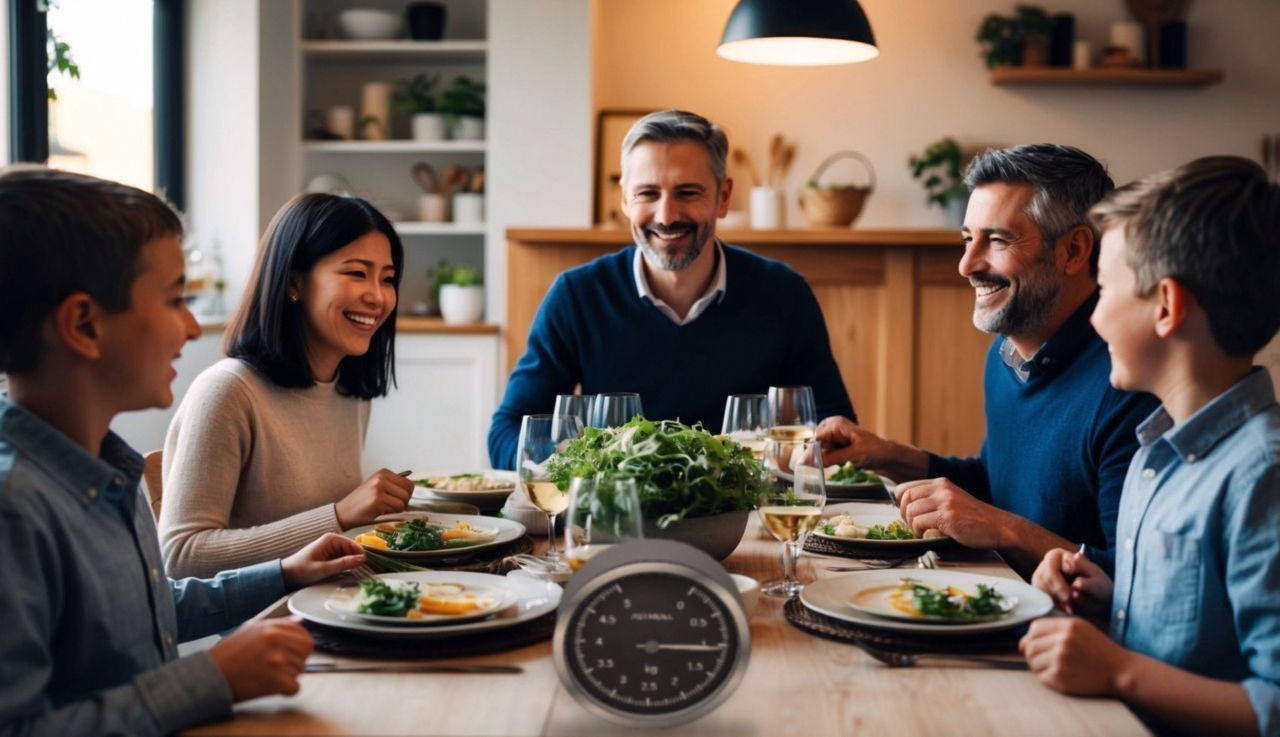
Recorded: 1 kg
